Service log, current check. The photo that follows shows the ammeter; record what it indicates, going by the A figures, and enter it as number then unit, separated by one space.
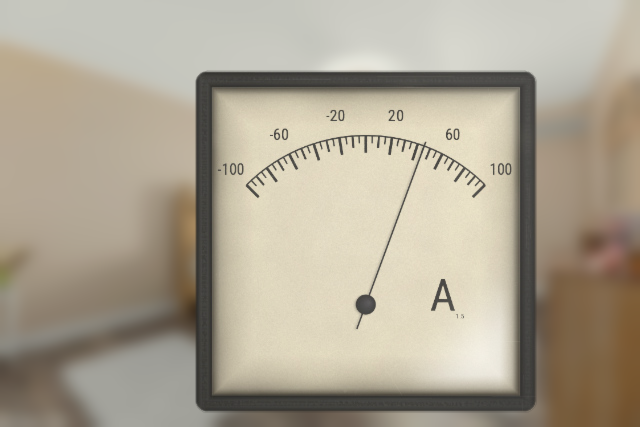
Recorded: 45 A
